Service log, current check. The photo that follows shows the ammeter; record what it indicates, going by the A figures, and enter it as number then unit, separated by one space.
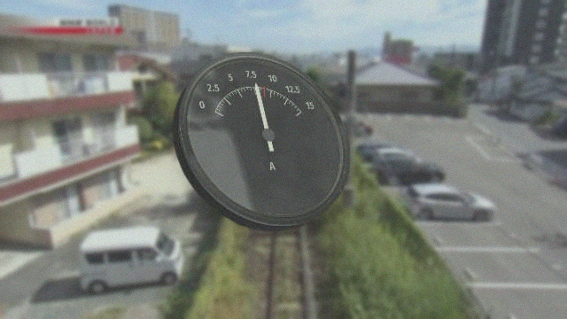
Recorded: 7.5 A
